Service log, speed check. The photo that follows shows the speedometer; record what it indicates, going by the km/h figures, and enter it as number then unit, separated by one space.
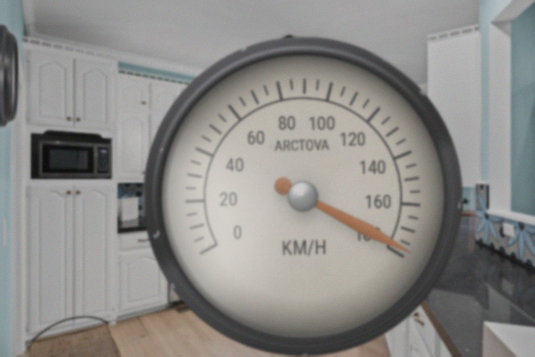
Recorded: 177.5 km/h
